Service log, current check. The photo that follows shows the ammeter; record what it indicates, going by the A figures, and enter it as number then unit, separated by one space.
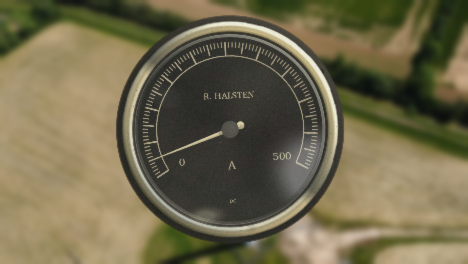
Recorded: 25 A
